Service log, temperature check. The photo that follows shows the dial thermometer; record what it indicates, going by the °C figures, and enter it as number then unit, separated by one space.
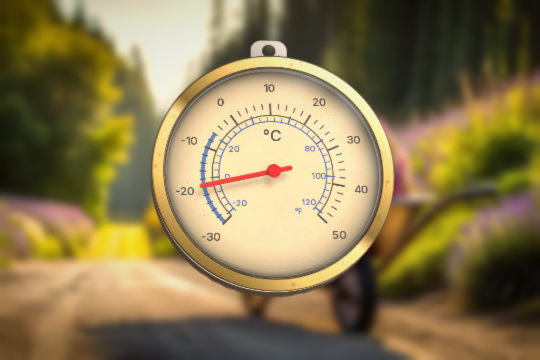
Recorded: -20 °C
